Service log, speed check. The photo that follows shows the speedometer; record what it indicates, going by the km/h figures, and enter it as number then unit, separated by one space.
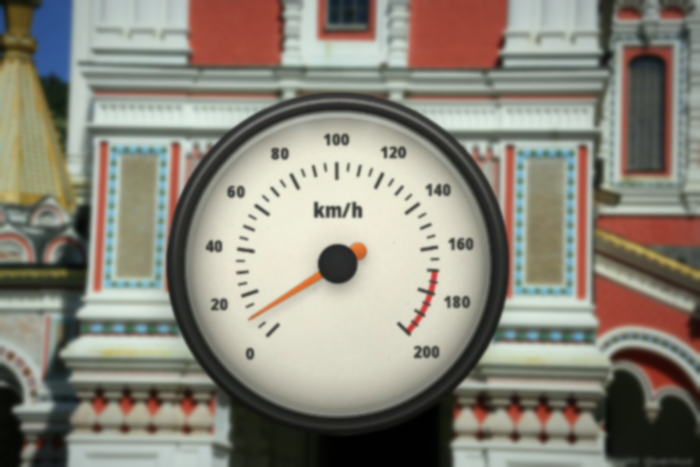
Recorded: 10 km/h
